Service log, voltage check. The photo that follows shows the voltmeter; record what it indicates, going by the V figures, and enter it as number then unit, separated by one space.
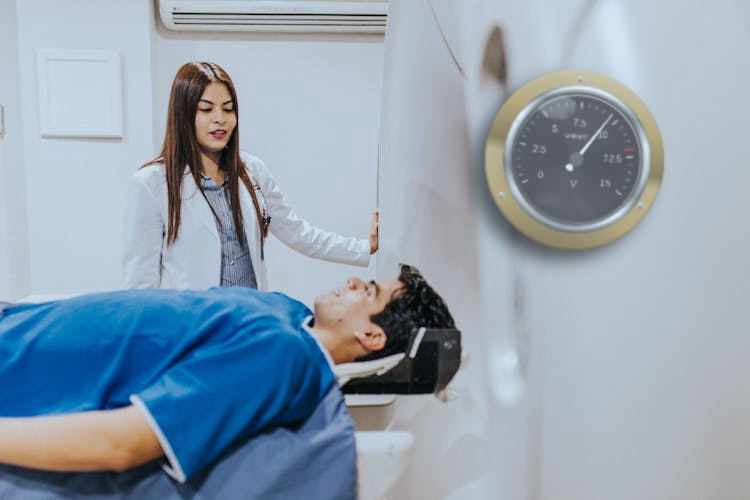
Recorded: 9.5 V
